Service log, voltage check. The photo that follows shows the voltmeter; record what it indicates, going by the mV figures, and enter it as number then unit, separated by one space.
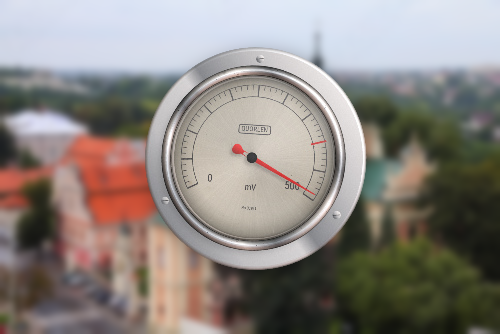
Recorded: 490 mV
